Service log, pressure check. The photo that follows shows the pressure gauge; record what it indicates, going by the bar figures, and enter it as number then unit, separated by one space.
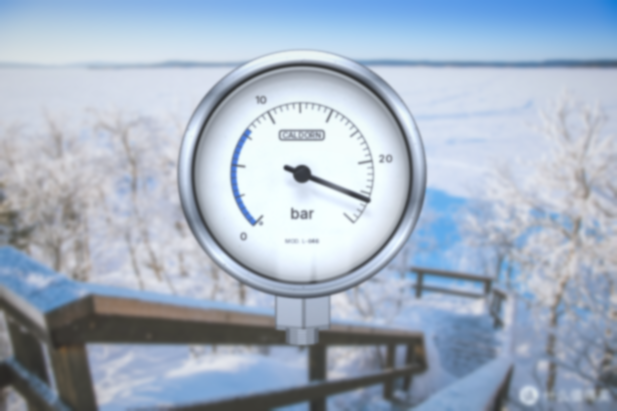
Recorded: 23 bar
